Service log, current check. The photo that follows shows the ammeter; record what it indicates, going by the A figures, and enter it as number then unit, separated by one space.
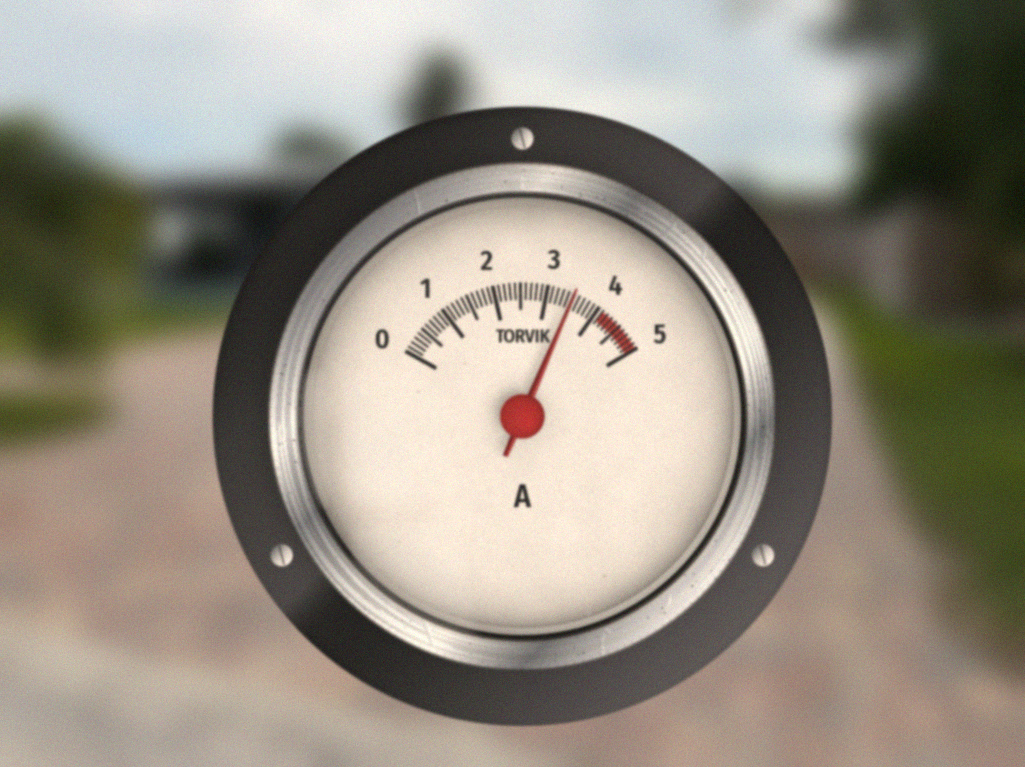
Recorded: 3.5 A
